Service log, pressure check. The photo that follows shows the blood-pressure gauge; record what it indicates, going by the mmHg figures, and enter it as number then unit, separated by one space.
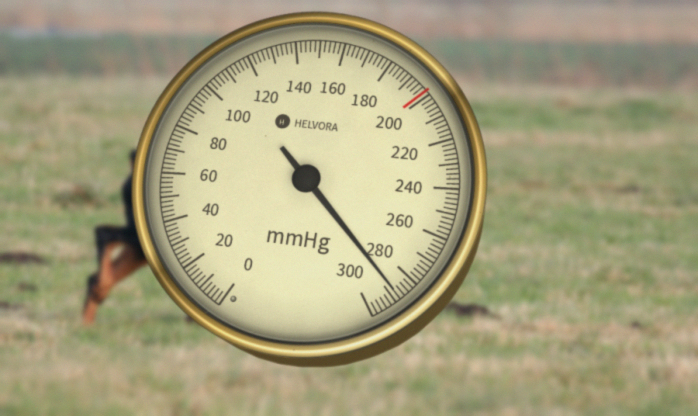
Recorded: 288 mmHg
